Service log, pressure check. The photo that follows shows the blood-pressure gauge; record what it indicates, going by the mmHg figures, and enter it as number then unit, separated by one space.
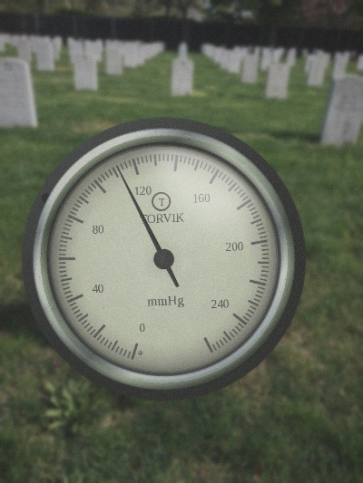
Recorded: 112 mmHg
